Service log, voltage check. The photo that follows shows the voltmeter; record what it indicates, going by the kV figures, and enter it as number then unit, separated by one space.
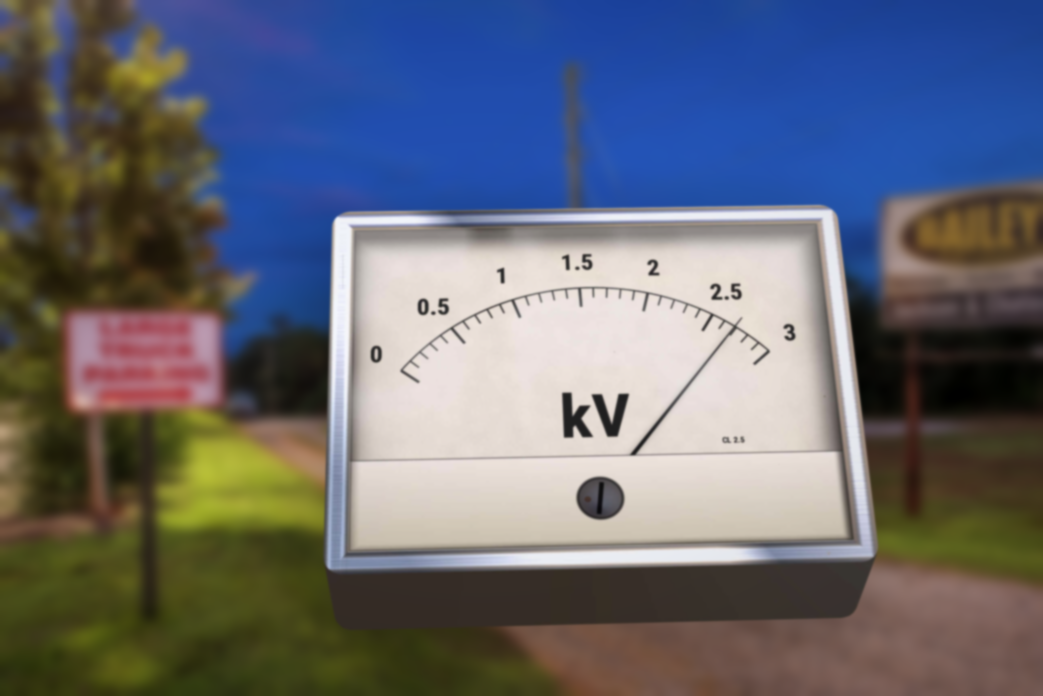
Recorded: 2.7 kV
